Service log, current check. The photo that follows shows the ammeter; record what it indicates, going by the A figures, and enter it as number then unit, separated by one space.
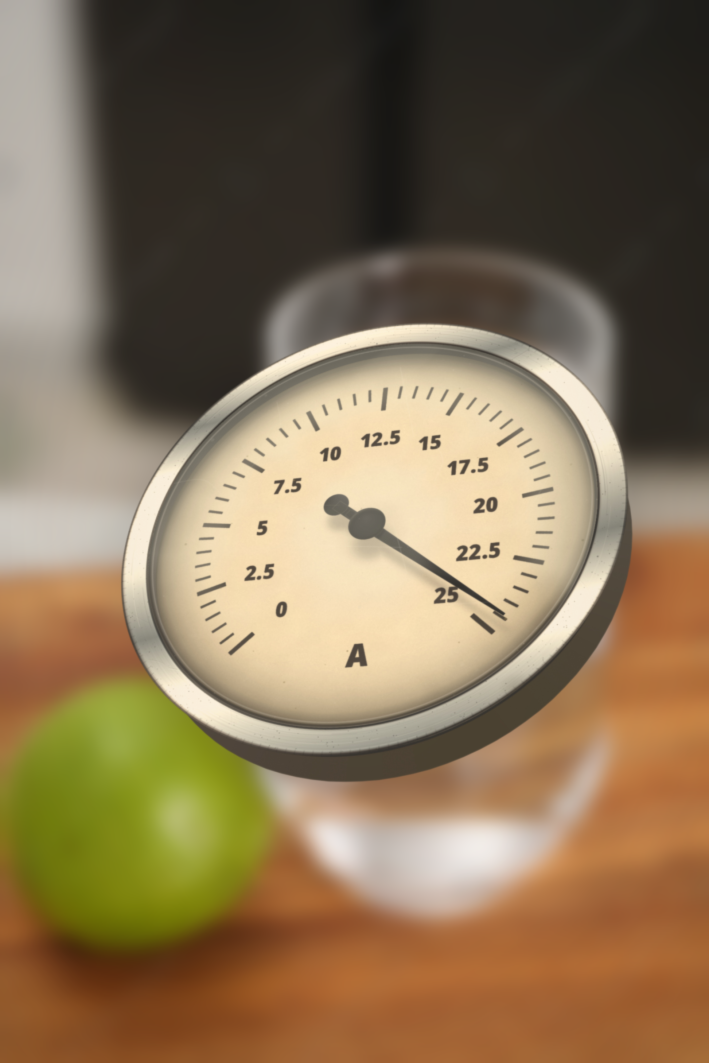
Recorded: 24.5 A
